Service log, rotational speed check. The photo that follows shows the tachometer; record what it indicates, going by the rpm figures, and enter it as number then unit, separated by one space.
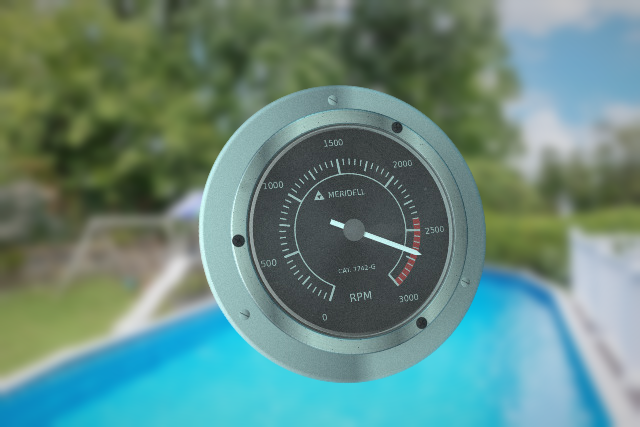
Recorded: 2700 rpm
